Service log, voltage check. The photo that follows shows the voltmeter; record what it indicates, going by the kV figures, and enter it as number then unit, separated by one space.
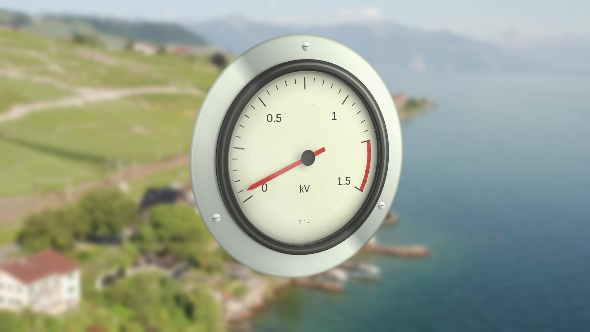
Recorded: 0.05 kV
